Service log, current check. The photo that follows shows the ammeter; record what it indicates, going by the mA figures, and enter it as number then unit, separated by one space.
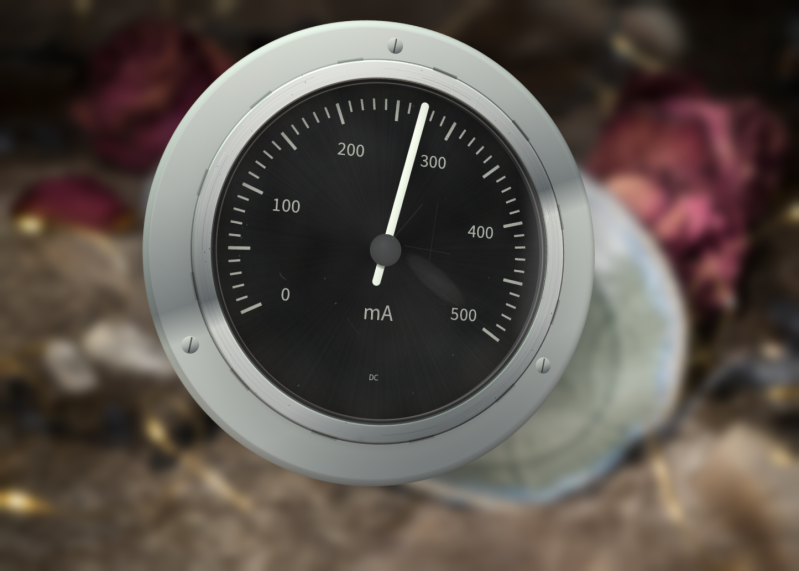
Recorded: 270 mA
